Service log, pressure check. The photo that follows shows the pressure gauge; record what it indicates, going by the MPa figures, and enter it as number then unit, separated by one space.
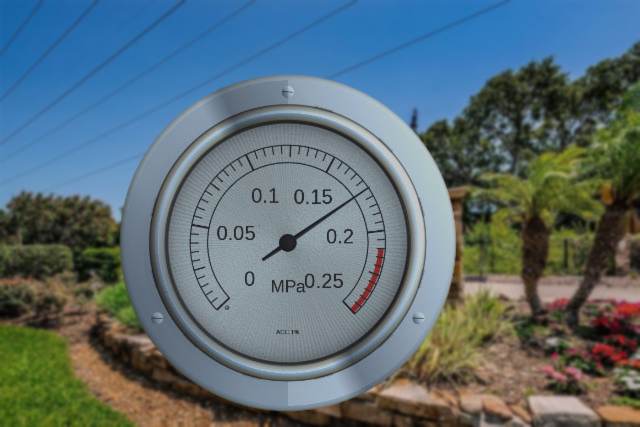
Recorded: 0.175 MPa
